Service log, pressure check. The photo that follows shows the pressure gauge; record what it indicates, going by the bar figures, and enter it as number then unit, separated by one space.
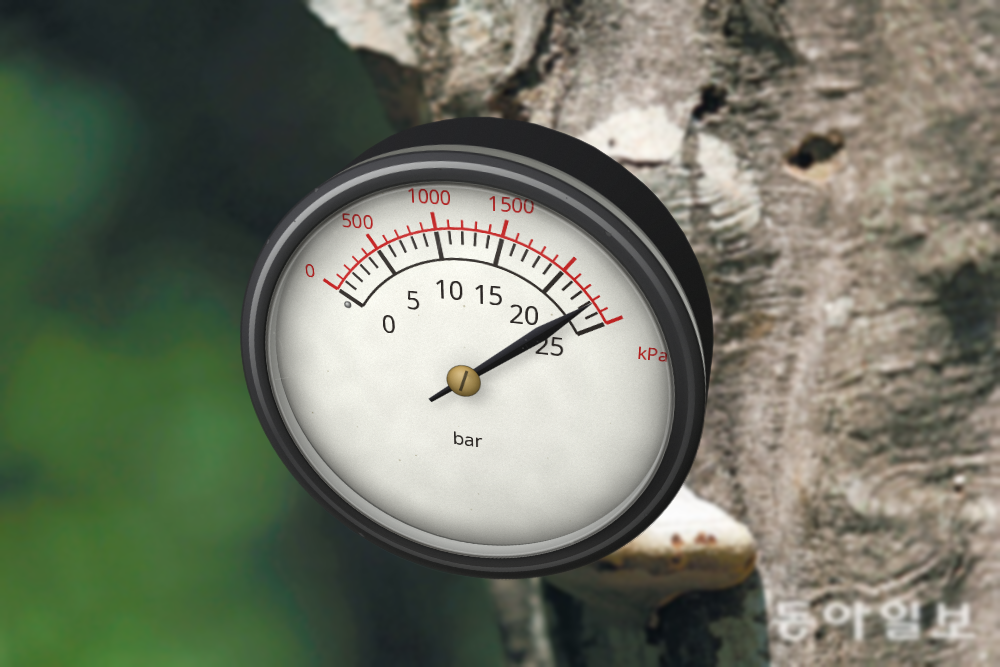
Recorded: 23 bar
